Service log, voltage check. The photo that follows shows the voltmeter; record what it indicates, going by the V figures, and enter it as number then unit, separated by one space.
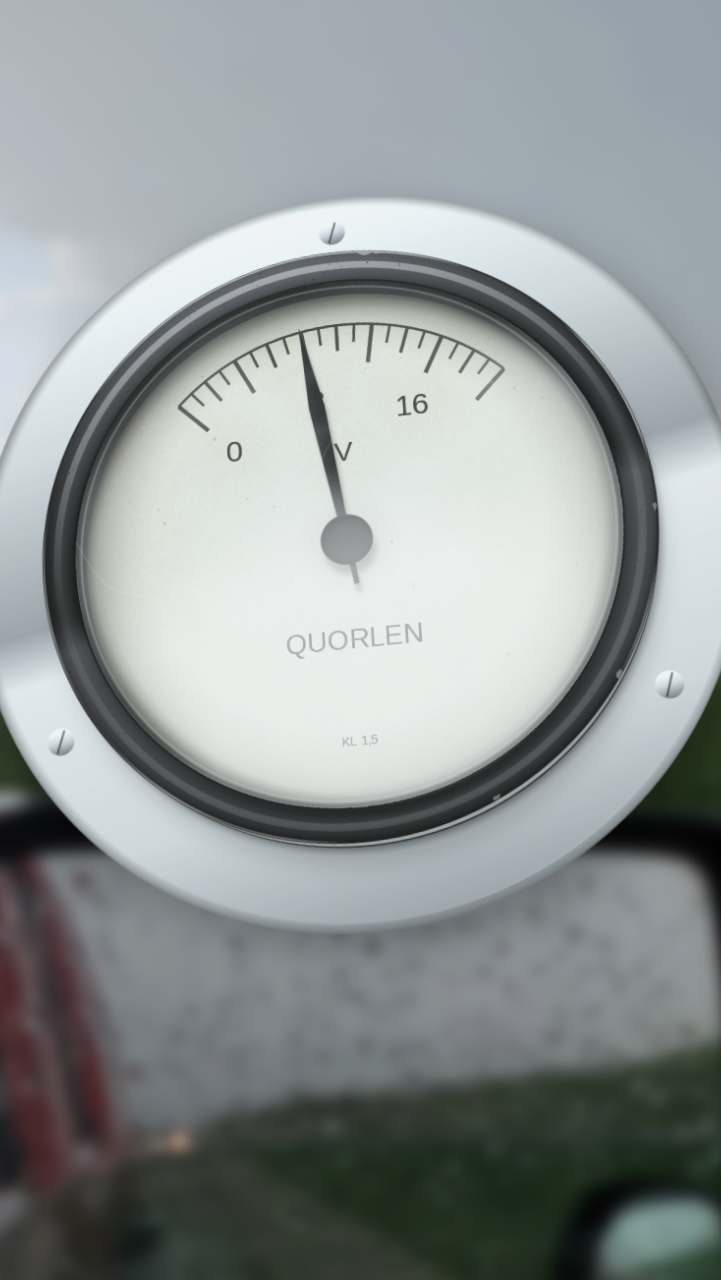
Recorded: 8 V
